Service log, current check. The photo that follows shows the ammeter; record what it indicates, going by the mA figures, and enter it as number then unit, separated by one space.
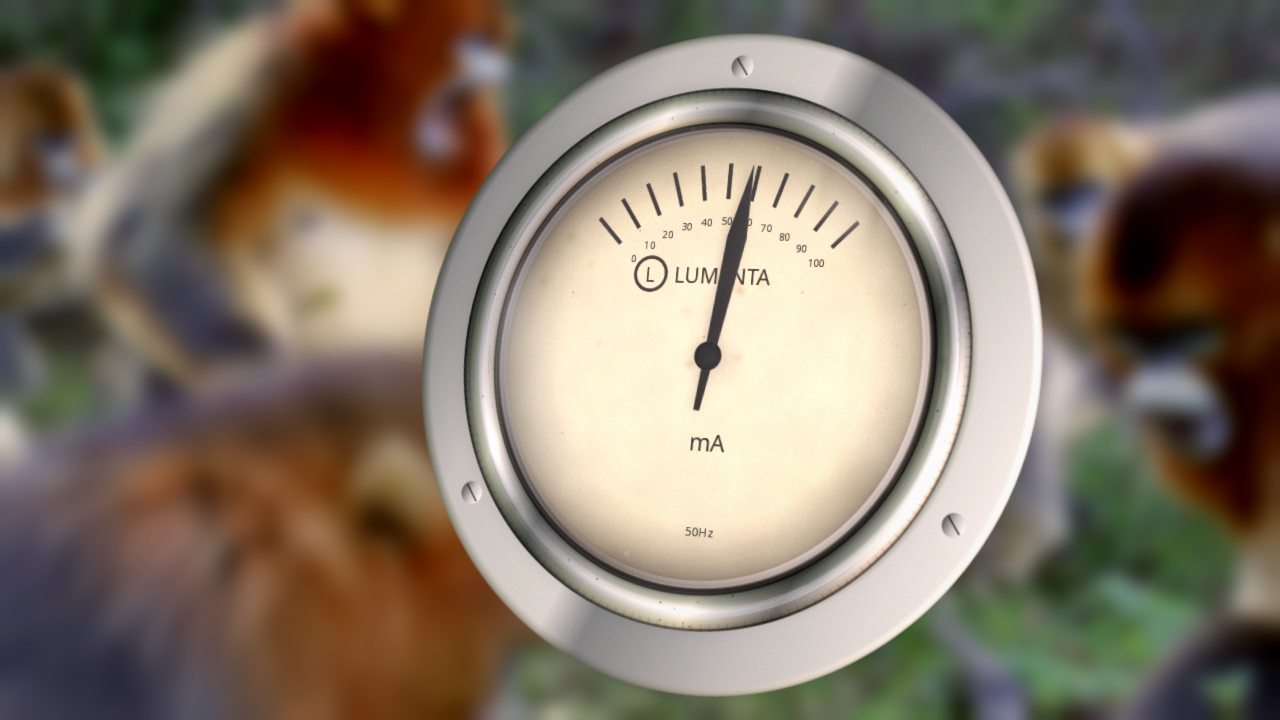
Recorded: 60 mA
